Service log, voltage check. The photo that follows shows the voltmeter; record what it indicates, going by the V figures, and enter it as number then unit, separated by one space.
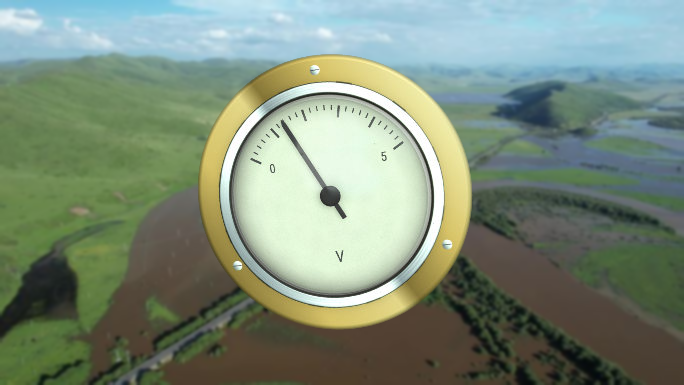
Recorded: 1.4 V
